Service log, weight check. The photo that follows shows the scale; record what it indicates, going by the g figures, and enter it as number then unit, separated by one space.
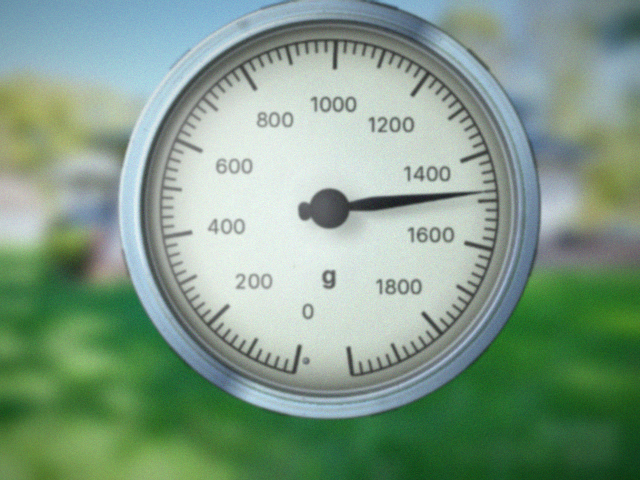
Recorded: 1480 g
